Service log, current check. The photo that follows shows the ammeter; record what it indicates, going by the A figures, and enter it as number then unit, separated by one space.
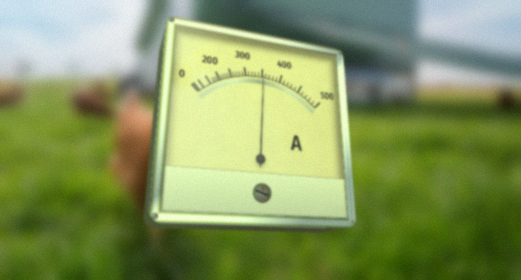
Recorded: 350 A
